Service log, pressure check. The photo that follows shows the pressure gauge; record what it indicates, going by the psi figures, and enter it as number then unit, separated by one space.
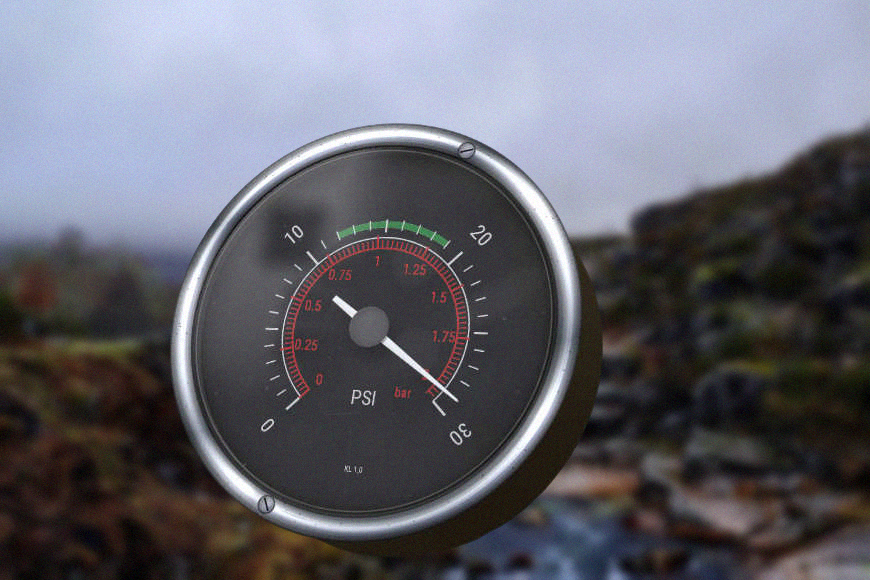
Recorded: 29 psi
